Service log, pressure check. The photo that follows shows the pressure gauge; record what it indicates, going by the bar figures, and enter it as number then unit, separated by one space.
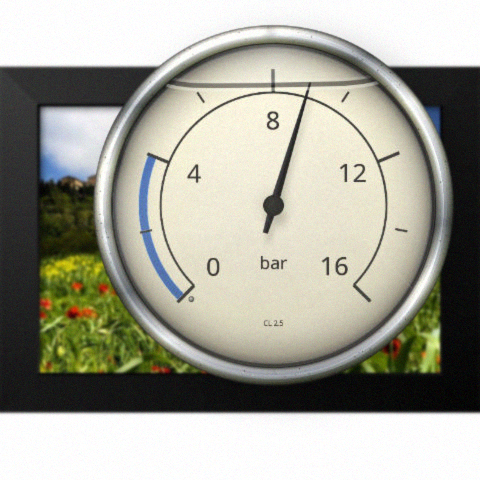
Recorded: 9 bar
